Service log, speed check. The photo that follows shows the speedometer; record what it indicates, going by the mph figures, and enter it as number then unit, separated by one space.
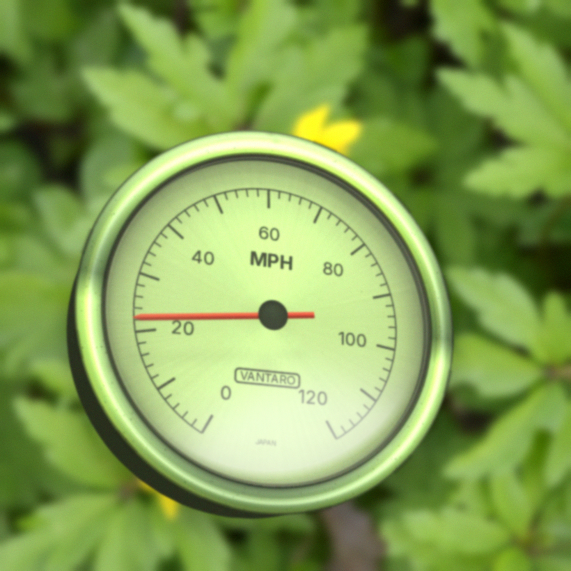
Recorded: 22 mph
